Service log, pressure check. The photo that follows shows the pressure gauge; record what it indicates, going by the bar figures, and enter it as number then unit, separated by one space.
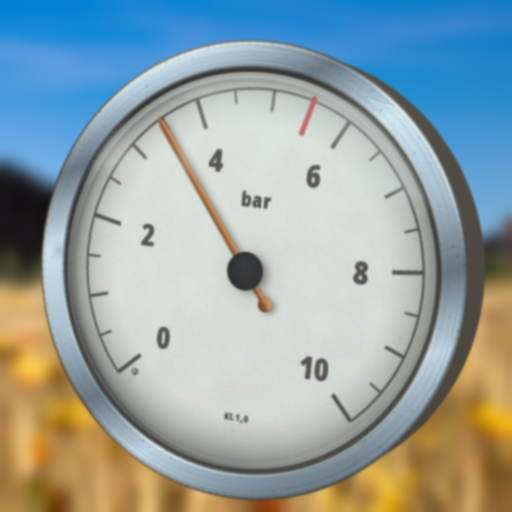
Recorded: 3.5 bar
